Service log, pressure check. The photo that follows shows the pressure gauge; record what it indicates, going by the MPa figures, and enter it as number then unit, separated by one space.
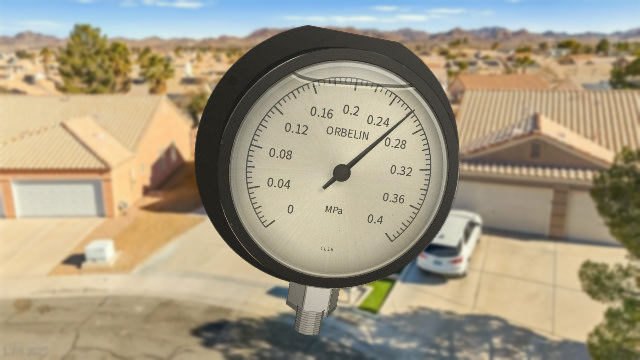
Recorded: 0.26 MPa
